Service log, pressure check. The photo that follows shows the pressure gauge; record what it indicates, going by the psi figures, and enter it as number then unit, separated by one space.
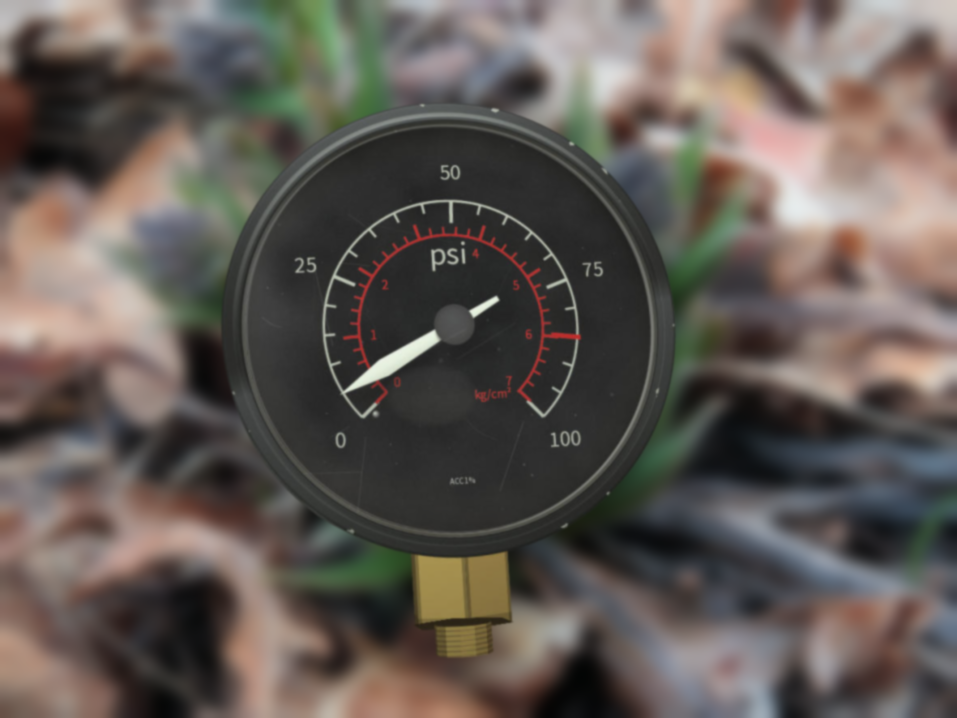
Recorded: 5 psi
